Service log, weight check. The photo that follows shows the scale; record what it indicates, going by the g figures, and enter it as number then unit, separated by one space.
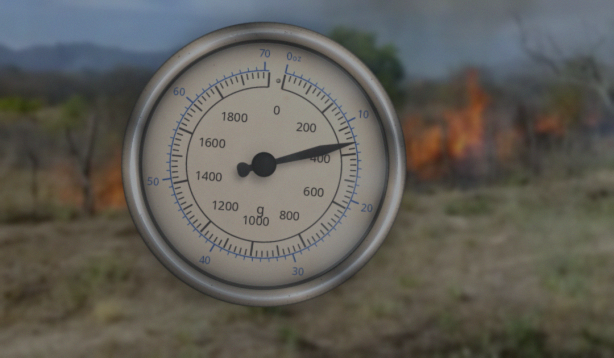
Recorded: 360 g
